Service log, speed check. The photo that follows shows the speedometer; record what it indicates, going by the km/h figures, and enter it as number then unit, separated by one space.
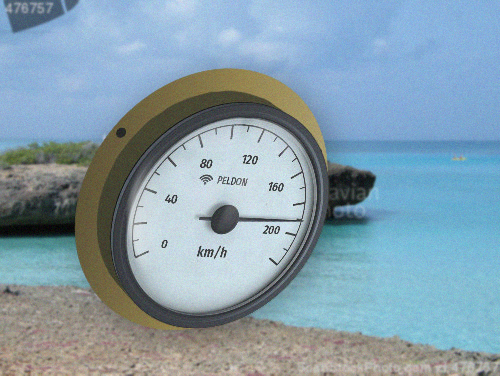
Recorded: 190 km/h
